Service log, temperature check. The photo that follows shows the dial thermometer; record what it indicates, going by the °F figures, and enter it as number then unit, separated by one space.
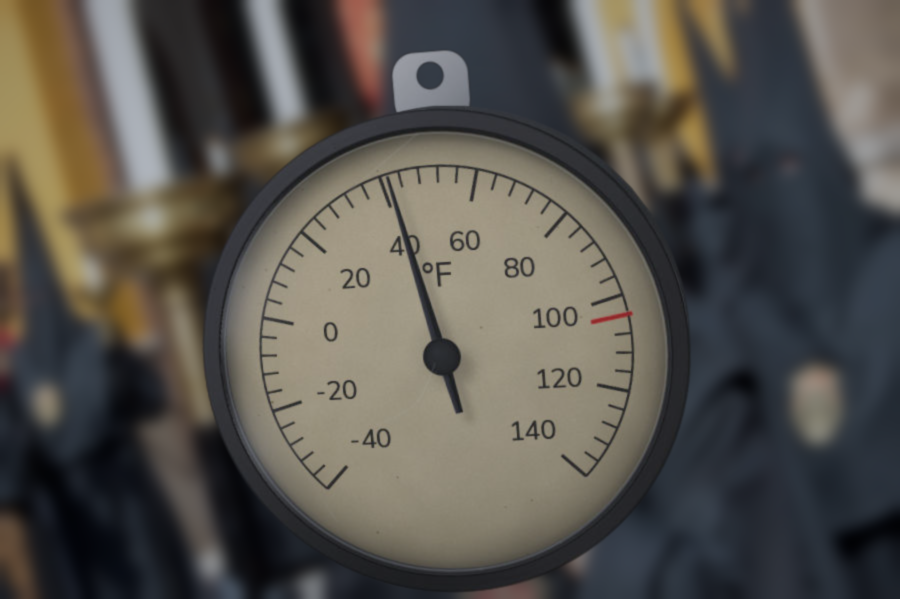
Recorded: 42 °F
